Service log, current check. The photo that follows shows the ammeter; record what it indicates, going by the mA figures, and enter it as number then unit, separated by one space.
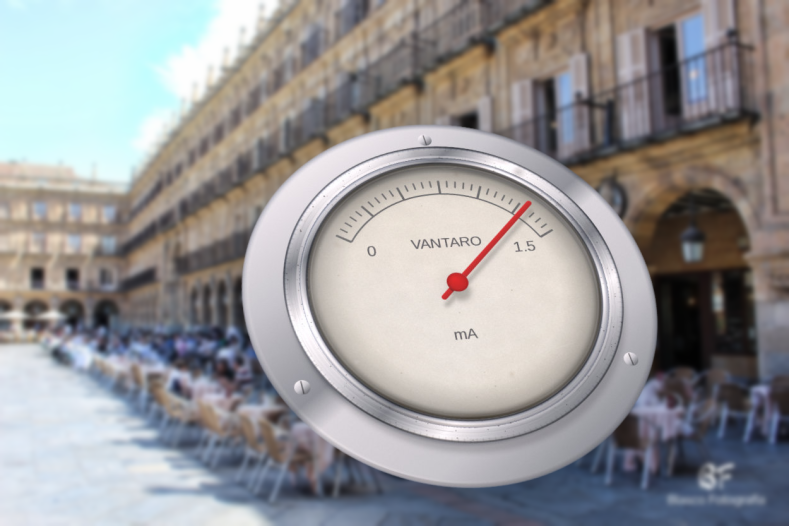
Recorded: 1.3 mA
